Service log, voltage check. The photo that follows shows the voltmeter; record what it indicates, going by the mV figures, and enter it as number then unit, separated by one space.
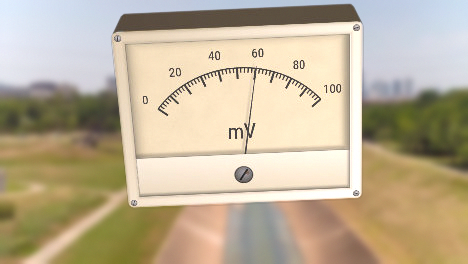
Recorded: 60 mV
